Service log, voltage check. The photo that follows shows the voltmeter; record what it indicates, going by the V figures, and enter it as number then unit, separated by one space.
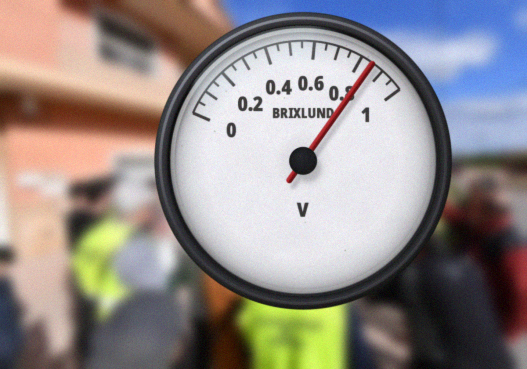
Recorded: 0.85 V
